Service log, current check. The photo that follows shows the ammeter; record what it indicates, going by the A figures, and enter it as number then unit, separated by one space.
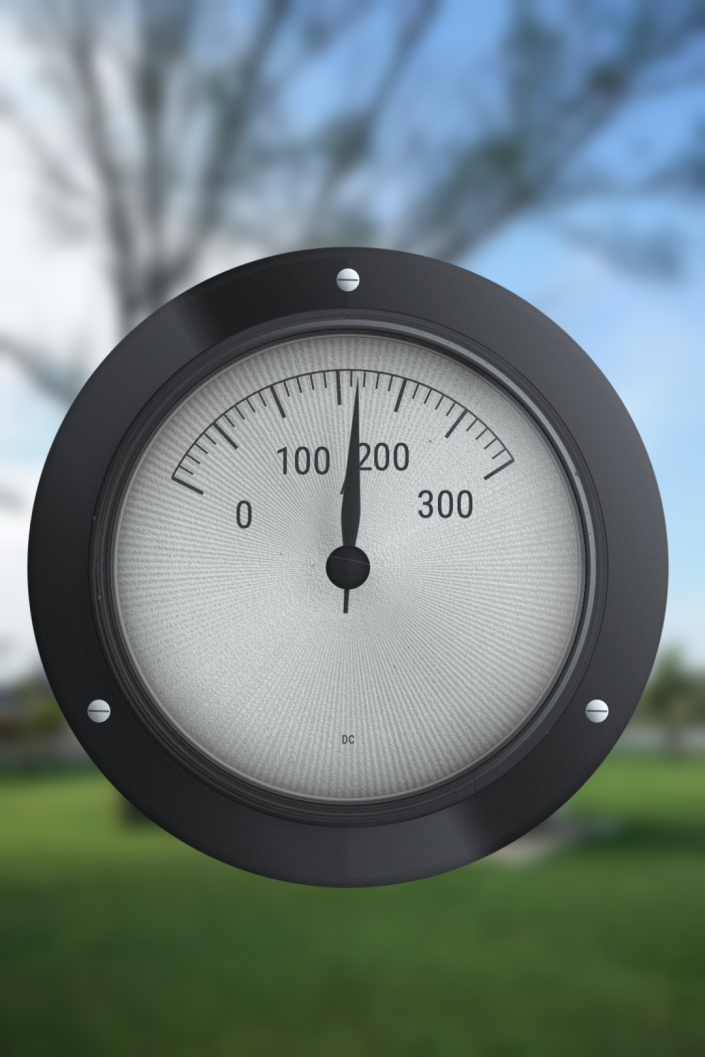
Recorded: 165 A
